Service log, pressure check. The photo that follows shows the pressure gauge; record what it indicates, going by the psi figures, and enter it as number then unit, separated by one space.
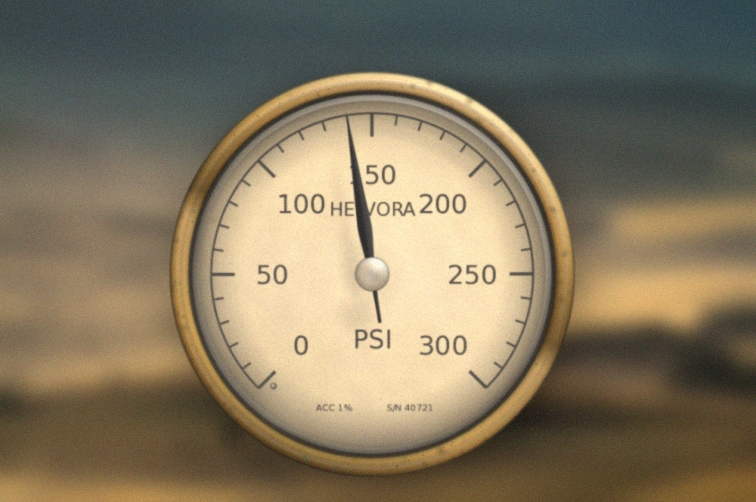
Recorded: 140 psi
